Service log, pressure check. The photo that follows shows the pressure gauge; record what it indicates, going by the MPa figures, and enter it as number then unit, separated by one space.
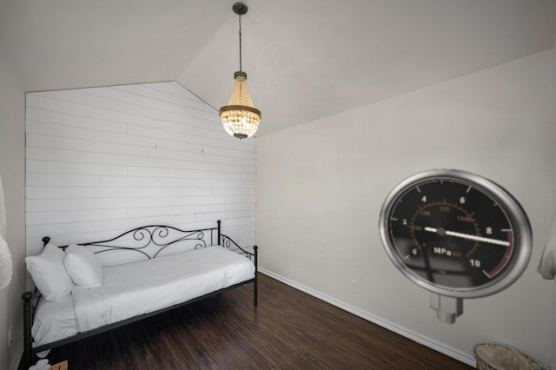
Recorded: 8.5 MPa
